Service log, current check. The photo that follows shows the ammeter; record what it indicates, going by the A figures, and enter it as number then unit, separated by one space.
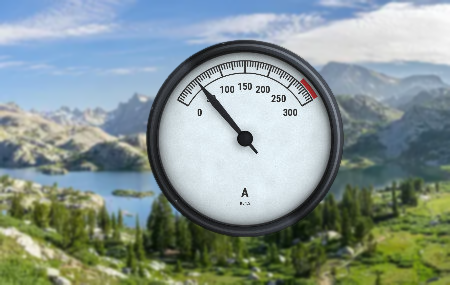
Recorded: 50 A
